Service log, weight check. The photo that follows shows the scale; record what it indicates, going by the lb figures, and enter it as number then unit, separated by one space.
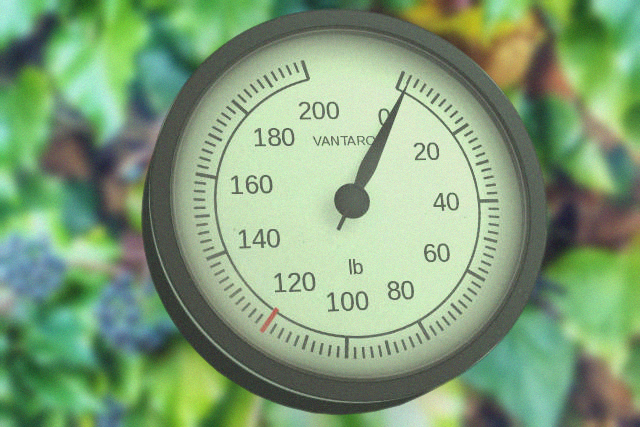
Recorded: 2 lb
